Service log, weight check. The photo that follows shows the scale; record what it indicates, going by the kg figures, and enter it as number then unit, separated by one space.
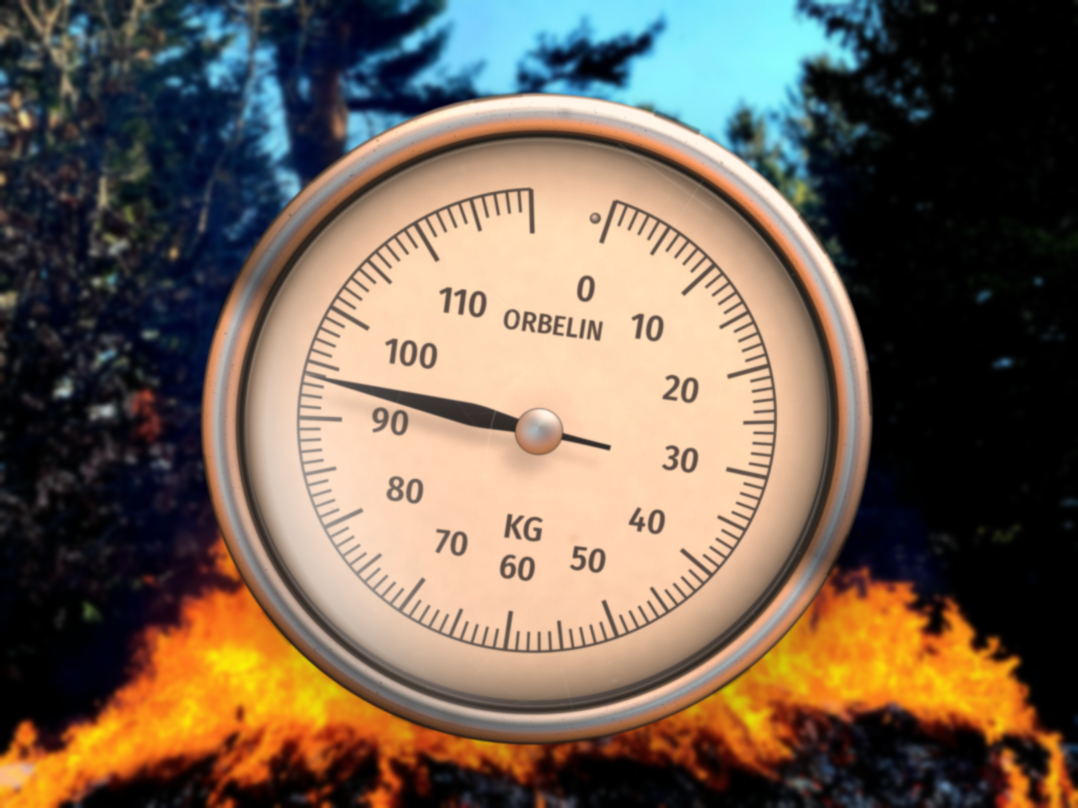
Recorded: 94 kg
